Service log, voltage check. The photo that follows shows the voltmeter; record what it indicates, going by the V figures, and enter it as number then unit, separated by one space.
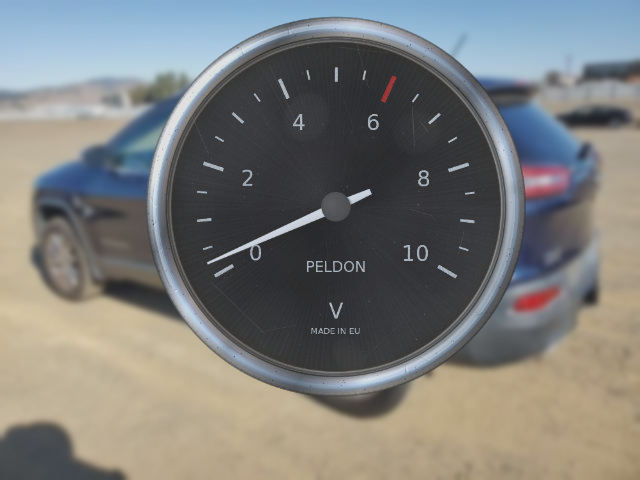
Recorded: 0.25 V
